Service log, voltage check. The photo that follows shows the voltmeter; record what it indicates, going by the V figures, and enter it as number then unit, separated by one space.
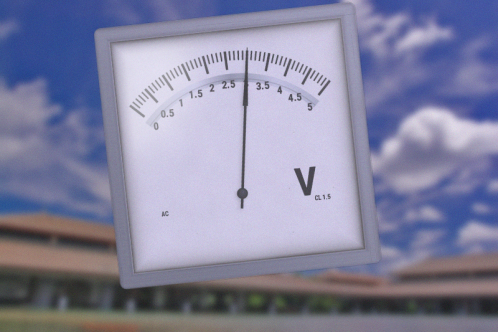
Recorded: 3 V
